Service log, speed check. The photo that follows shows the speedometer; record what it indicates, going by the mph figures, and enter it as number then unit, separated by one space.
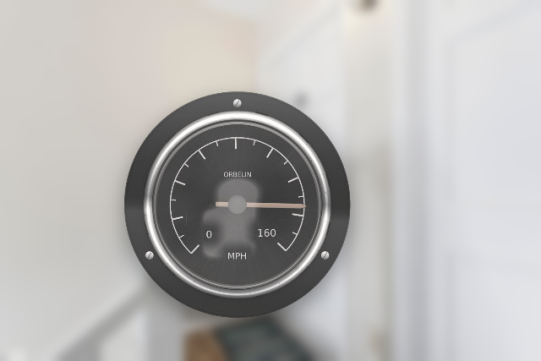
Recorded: 135 mph
